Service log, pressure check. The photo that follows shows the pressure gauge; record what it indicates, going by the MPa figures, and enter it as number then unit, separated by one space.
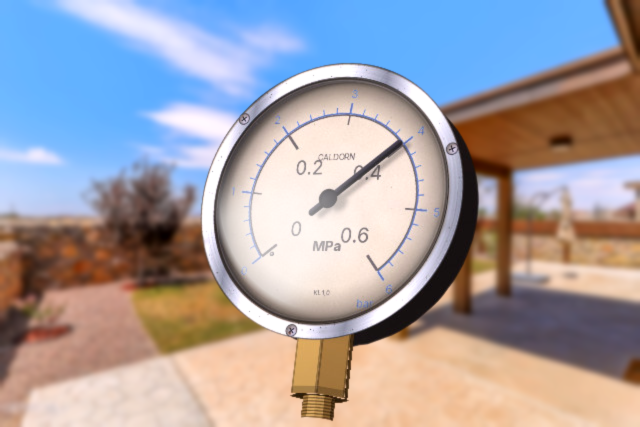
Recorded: 0.4 MPa
